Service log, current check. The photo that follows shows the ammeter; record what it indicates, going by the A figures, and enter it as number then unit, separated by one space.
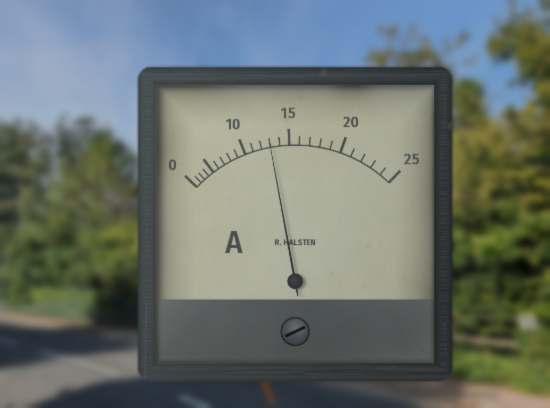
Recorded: 13 A
